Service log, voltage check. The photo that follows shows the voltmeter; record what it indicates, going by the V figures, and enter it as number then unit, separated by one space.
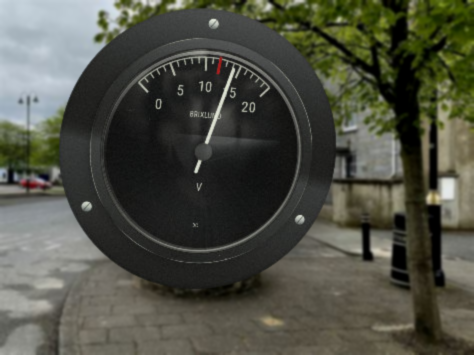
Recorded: 14 V
